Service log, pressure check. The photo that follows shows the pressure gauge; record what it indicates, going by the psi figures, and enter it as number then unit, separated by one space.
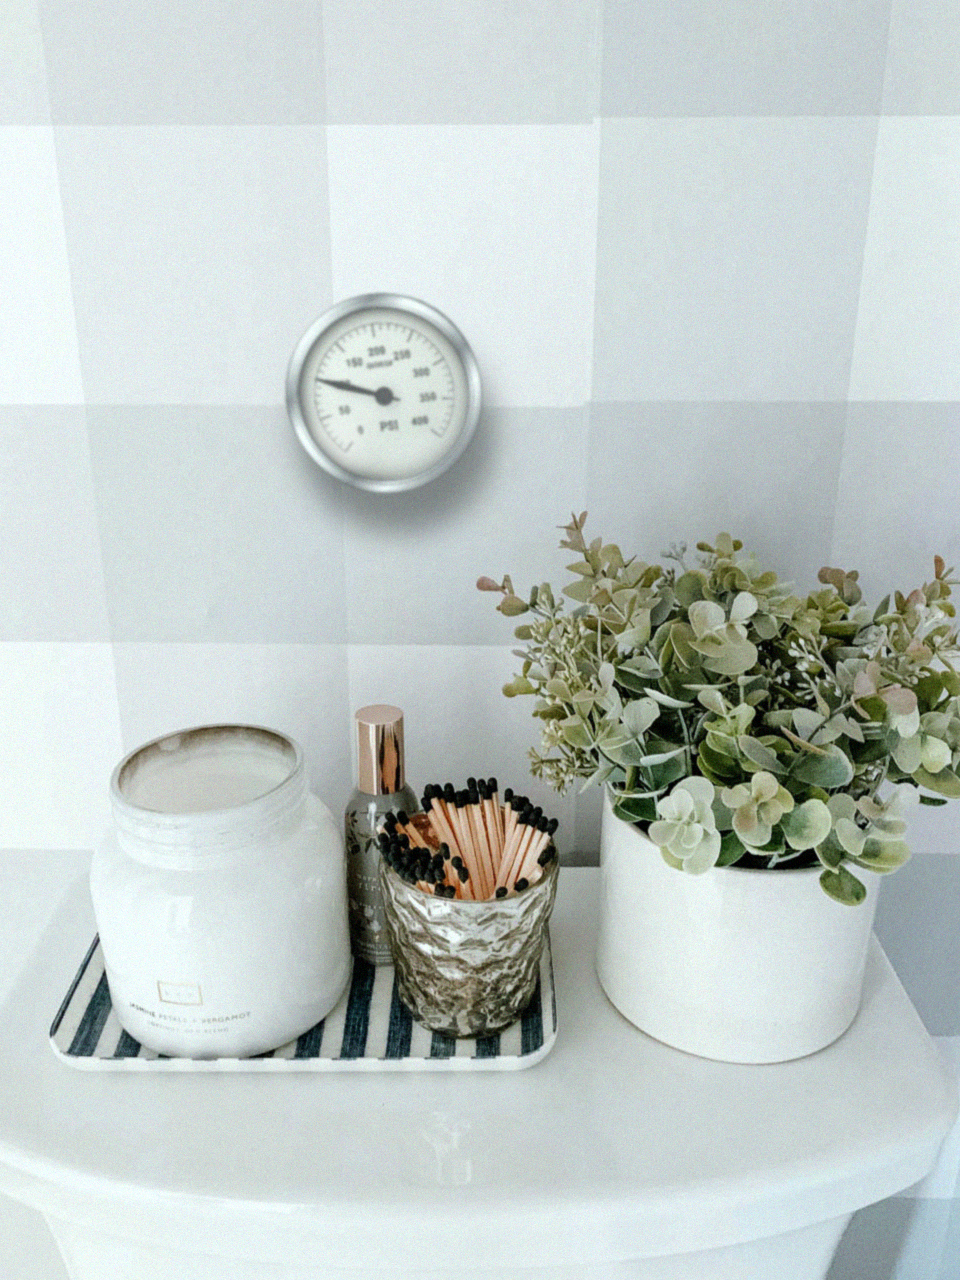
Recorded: 100 psi
